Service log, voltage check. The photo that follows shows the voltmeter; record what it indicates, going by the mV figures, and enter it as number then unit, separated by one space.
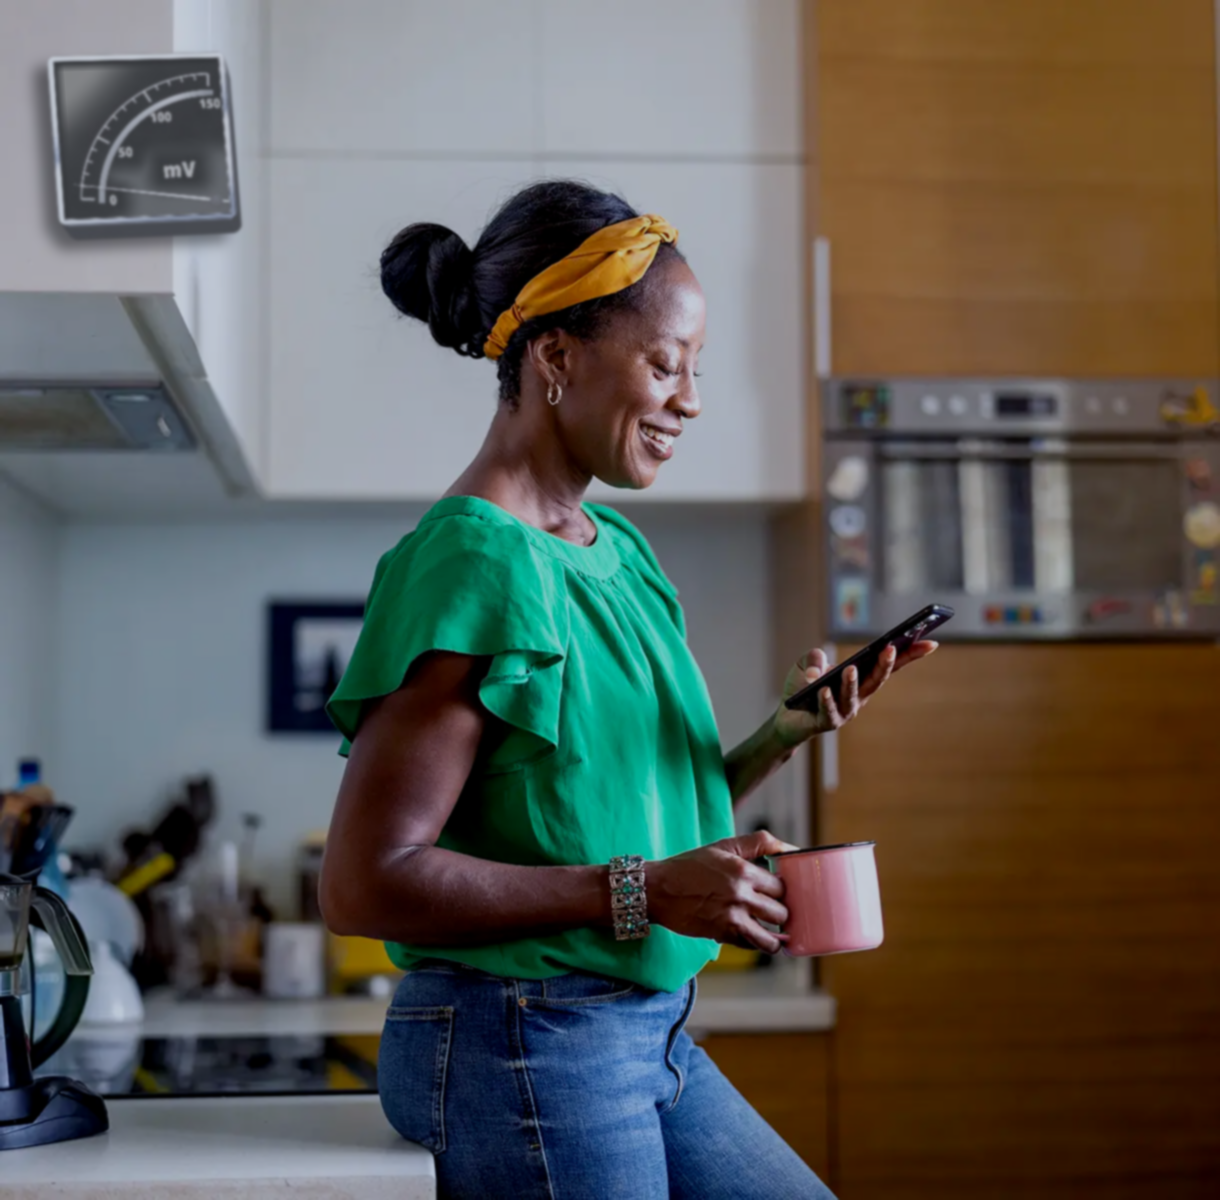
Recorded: 10 mV
